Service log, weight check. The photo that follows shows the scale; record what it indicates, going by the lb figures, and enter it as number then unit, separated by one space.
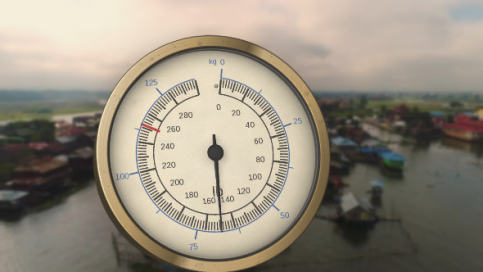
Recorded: 150 lb
